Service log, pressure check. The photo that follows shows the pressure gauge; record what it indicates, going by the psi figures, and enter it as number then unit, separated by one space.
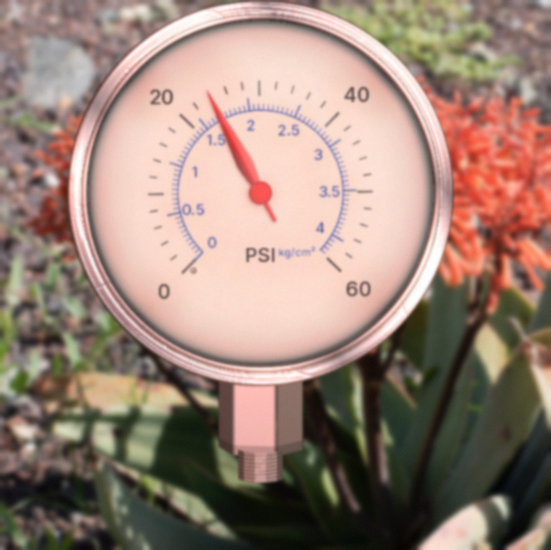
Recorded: 24 psi
